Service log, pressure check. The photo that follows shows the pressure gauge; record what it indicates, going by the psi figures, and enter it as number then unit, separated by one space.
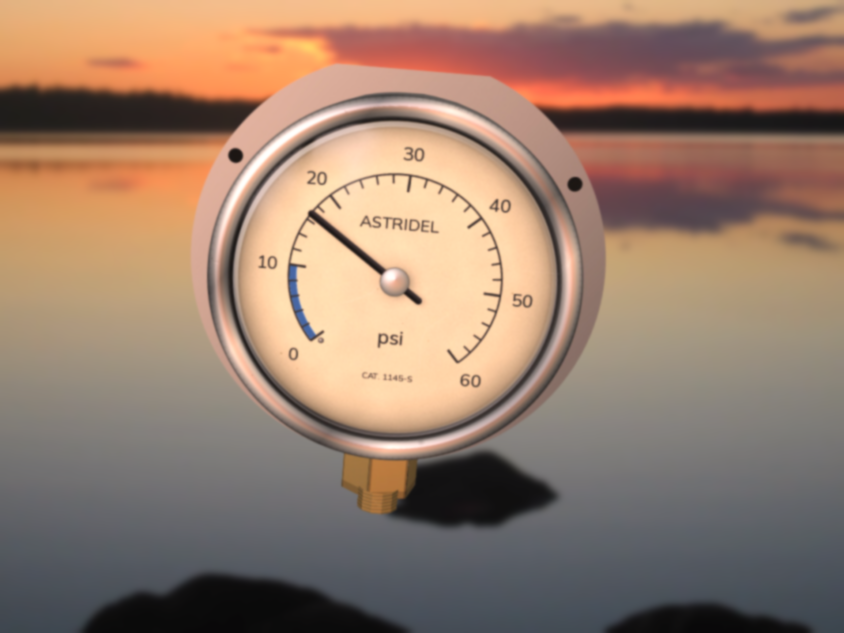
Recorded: 17 psi
